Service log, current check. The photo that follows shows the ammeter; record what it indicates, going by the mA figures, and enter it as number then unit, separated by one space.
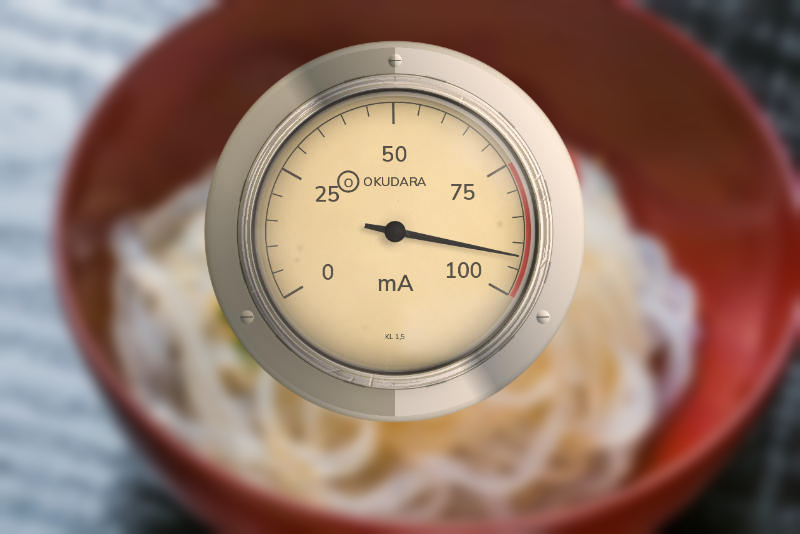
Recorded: 92.5 mA
